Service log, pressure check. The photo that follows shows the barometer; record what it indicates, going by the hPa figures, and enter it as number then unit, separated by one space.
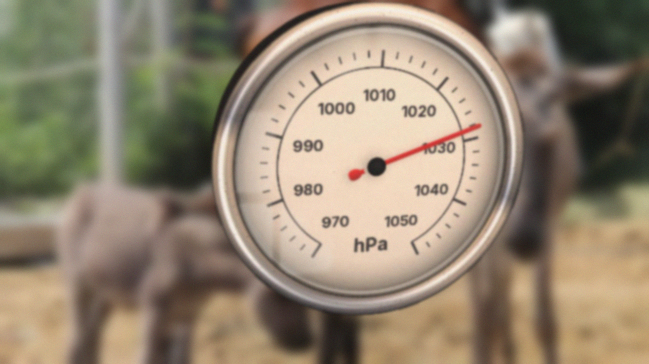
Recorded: 1028 hPa
